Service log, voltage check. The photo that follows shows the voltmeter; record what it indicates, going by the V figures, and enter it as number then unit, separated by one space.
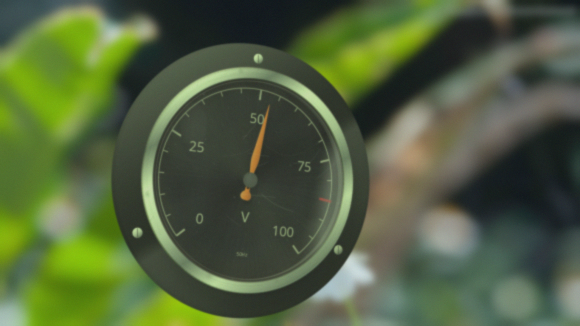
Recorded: 52.5 V
